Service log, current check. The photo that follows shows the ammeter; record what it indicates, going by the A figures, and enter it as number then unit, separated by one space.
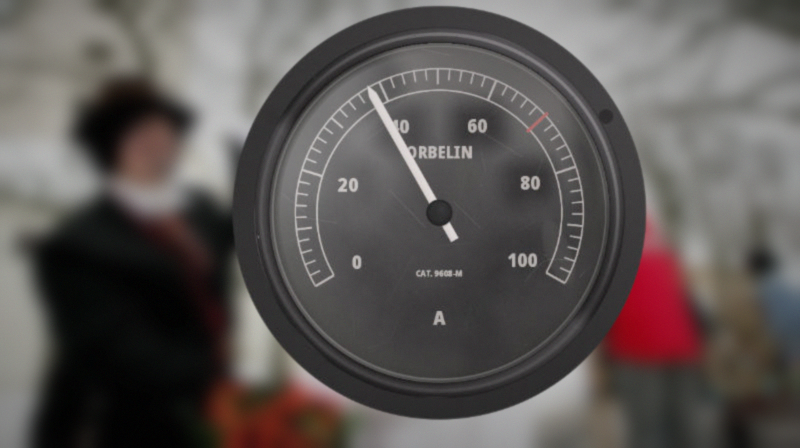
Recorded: 38 A
